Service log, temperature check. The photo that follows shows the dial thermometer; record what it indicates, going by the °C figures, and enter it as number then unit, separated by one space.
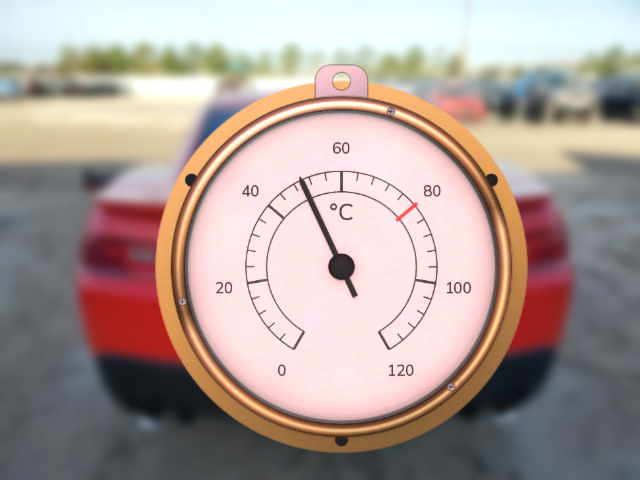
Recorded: 50 °C
